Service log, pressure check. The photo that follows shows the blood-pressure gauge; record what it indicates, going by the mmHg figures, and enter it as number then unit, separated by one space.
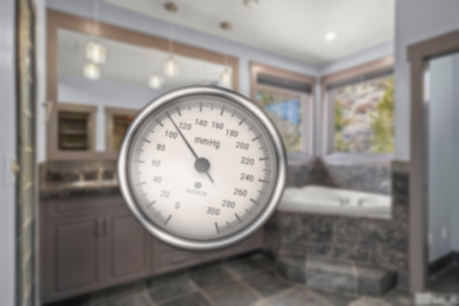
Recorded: 110 mmHg
